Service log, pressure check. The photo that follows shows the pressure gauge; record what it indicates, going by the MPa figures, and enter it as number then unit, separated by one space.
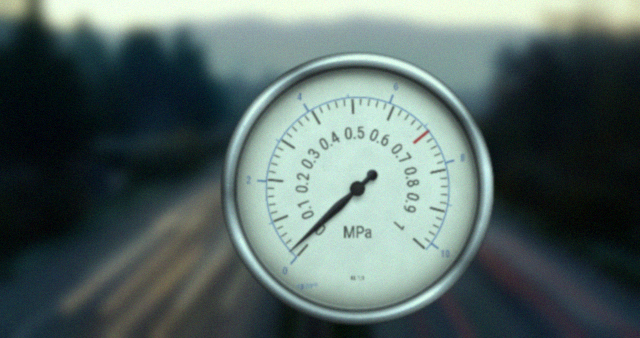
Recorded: 0.02 MPa
